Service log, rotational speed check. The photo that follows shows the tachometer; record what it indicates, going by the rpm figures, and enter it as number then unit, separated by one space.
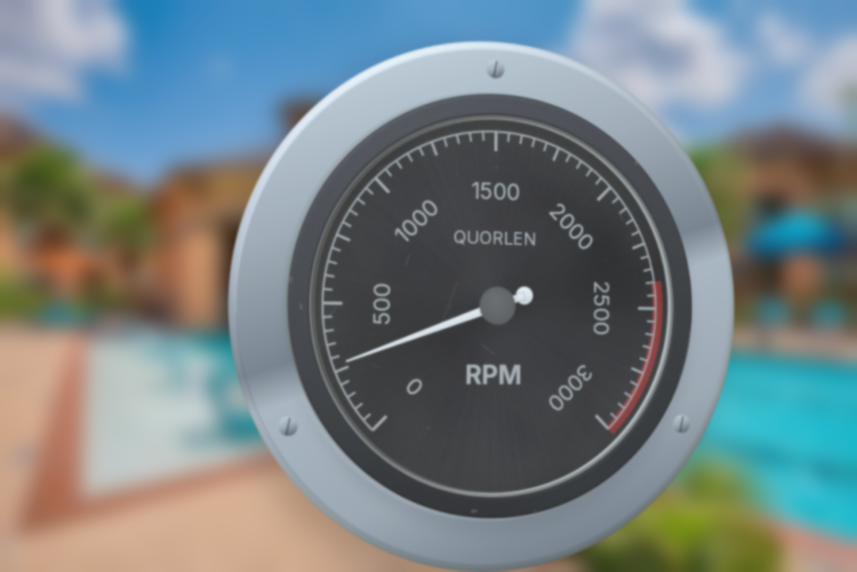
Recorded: 275 rpm
